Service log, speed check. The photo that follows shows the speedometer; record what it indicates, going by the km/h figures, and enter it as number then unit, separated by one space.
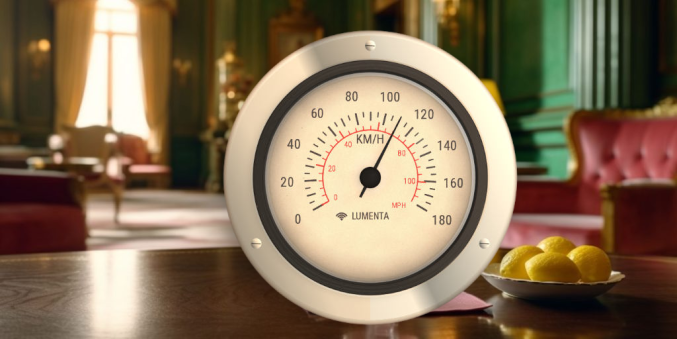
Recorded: 110 km/h
